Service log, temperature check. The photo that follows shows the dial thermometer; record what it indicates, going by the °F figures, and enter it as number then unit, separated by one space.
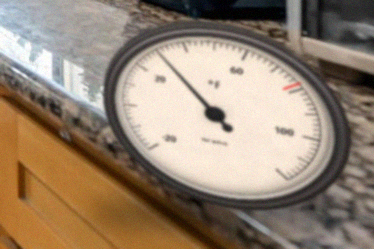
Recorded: 30 °F
